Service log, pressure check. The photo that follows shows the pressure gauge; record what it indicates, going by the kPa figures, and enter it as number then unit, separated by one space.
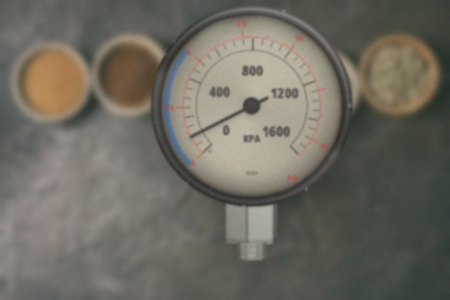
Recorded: 100 kPa
